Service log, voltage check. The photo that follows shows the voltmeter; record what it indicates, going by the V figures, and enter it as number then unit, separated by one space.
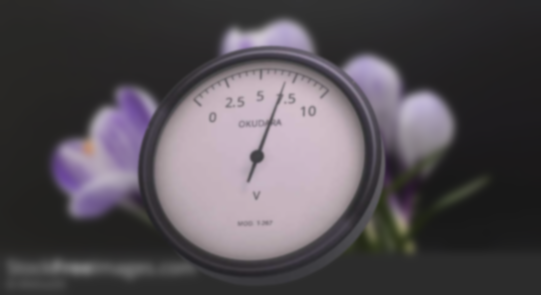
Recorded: 7 V
